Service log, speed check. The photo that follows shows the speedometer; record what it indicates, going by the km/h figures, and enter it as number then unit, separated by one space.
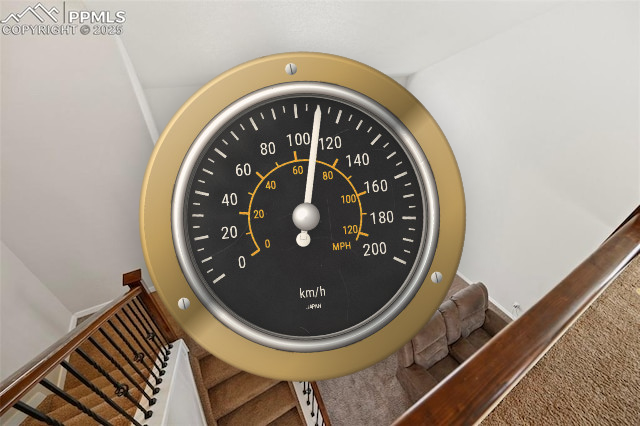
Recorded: 110 km/h
